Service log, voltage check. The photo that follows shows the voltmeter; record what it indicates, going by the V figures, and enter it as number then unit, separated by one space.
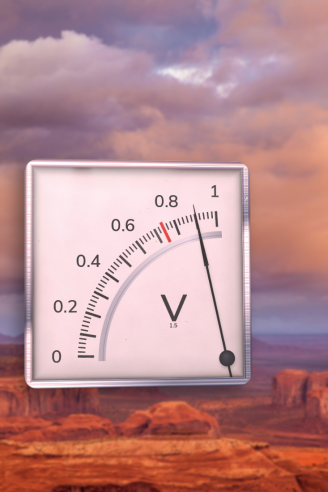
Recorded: 0.9 V
